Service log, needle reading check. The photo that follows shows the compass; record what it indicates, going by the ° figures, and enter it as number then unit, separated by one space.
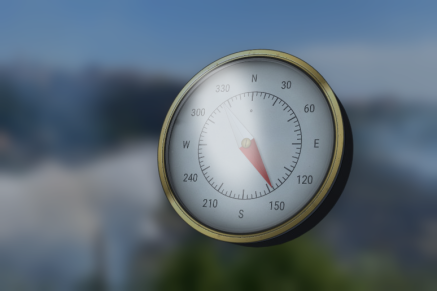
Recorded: 145 °
